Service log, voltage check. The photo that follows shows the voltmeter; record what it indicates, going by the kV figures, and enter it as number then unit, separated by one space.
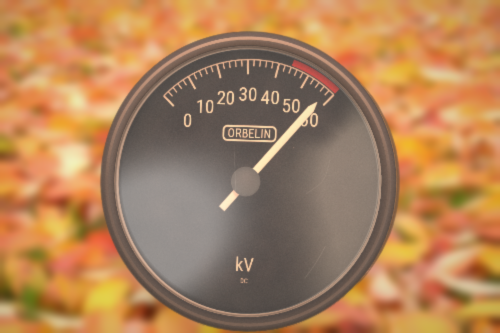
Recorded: 58 kV
